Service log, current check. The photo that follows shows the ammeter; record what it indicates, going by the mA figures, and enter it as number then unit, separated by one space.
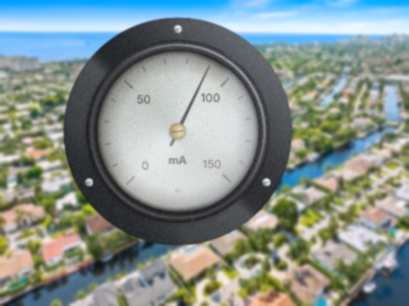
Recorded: 90 mA
